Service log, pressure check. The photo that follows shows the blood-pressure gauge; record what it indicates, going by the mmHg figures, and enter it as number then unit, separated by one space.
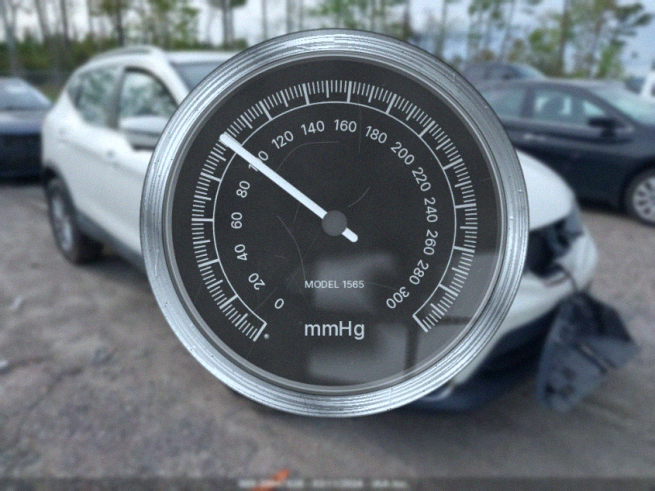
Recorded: 98 mmHg
